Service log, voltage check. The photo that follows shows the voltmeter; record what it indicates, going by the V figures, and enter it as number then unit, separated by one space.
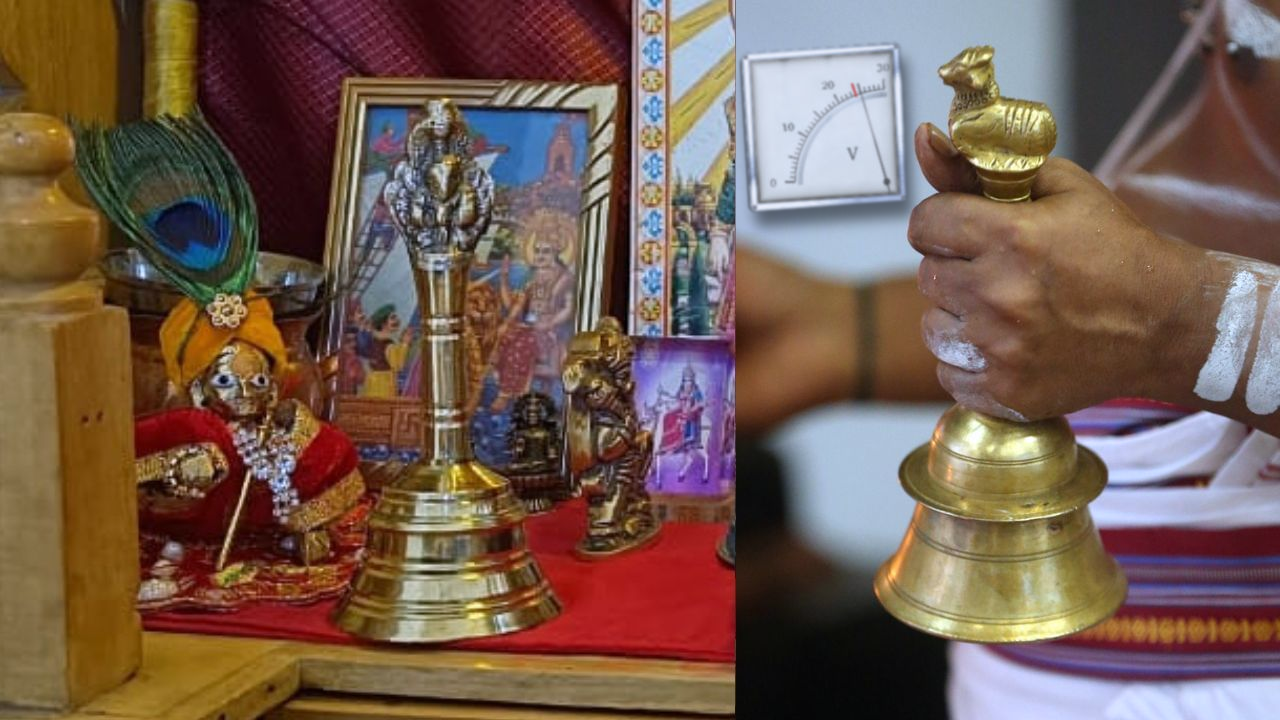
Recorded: 25 V
